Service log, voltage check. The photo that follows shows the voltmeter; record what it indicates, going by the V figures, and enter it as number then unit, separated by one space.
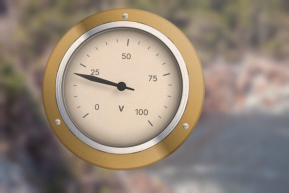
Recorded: 20 V
